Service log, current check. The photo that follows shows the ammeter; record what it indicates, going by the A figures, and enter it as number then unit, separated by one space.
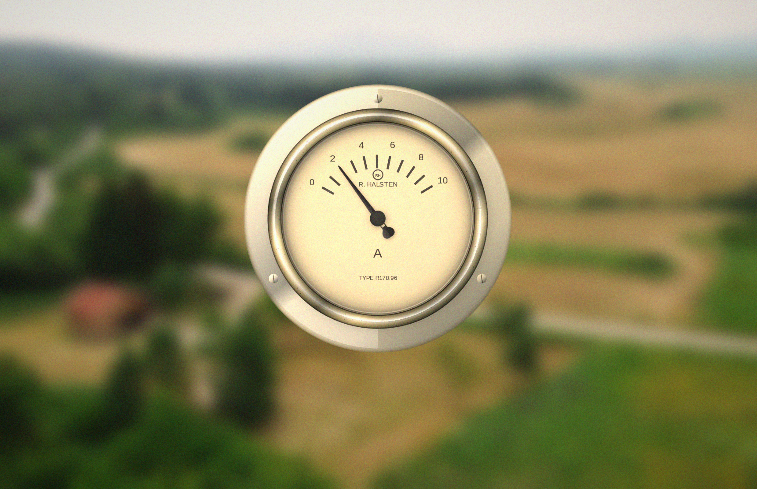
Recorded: 2 A
